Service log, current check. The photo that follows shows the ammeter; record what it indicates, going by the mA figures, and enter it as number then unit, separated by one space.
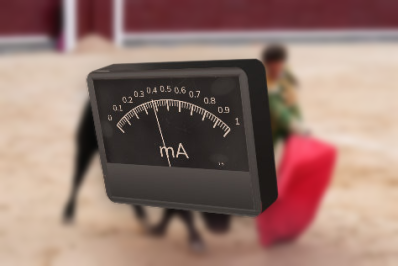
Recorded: 0.4 mA
